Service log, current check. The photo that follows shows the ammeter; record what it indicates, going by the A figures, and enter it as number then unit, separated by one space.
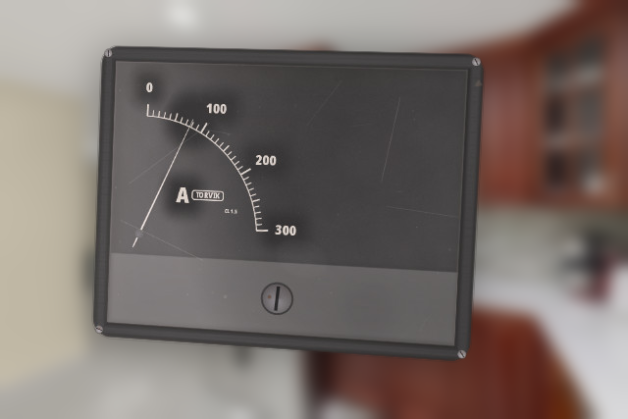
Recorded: 80 A
